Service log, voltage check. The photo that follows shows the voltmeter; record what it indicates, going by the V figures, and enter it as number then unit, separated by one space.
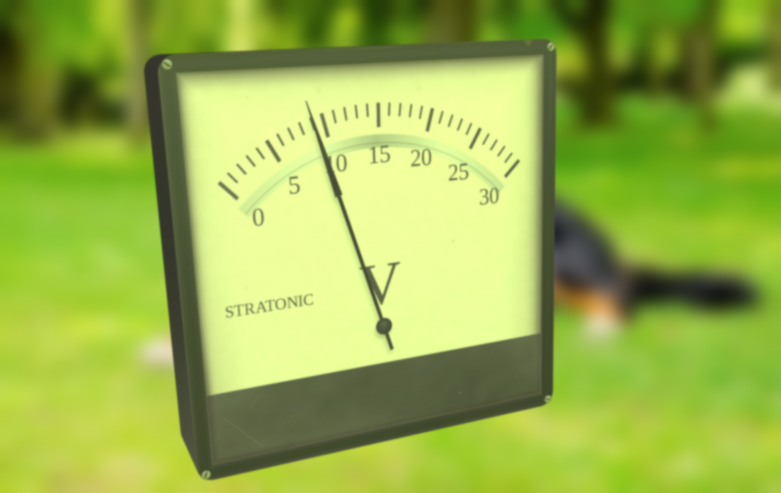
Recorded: 9 V
